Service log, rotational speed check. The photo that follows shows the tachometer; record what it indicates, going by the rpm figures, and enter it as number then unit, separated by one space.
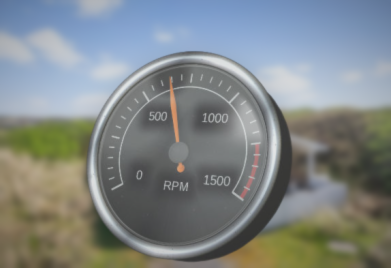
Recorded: 650 rpm
